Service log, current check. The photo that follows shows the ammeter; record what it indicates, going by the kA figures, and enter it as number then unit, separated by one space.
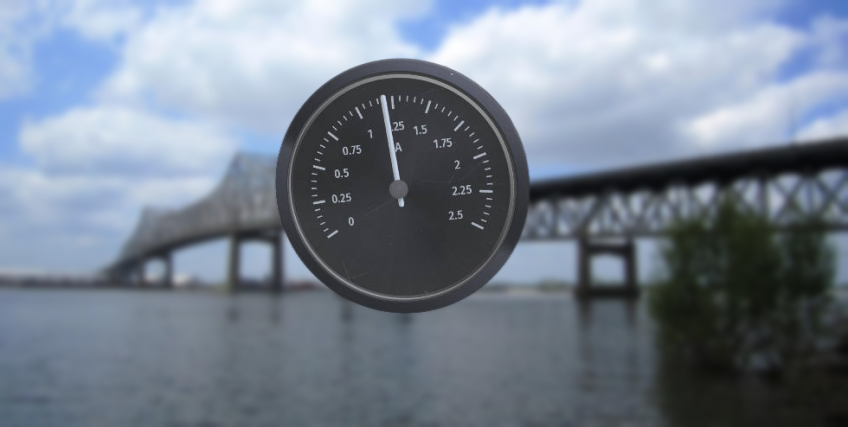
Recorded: 1.2 kA
